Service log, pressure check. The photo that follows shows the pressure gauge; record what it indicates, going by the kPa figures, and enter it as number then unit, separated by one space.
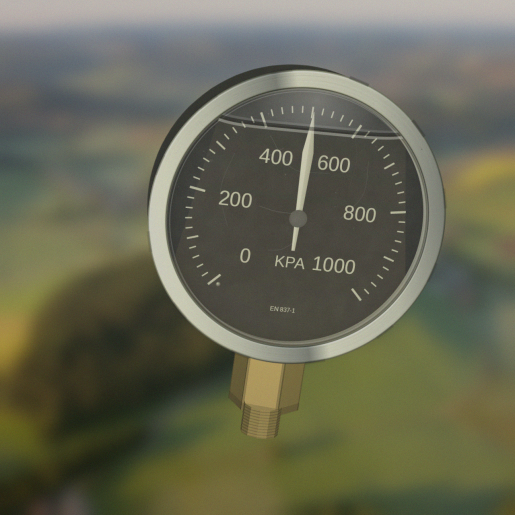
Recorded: 500 kPa
